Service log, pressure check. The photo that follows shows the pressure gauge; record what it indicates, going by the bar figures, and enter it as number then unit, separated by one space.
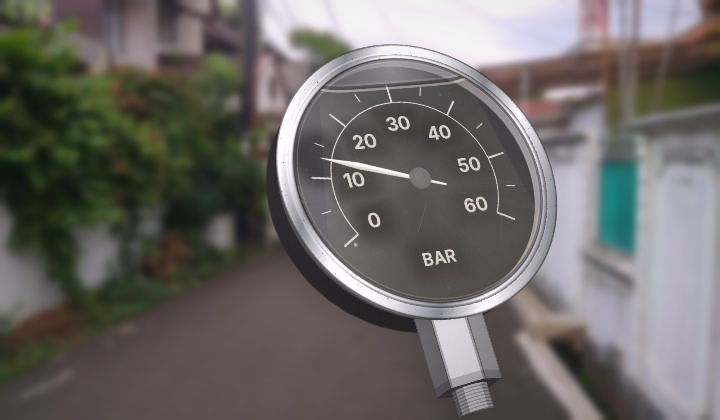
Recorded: 12.5 bar
